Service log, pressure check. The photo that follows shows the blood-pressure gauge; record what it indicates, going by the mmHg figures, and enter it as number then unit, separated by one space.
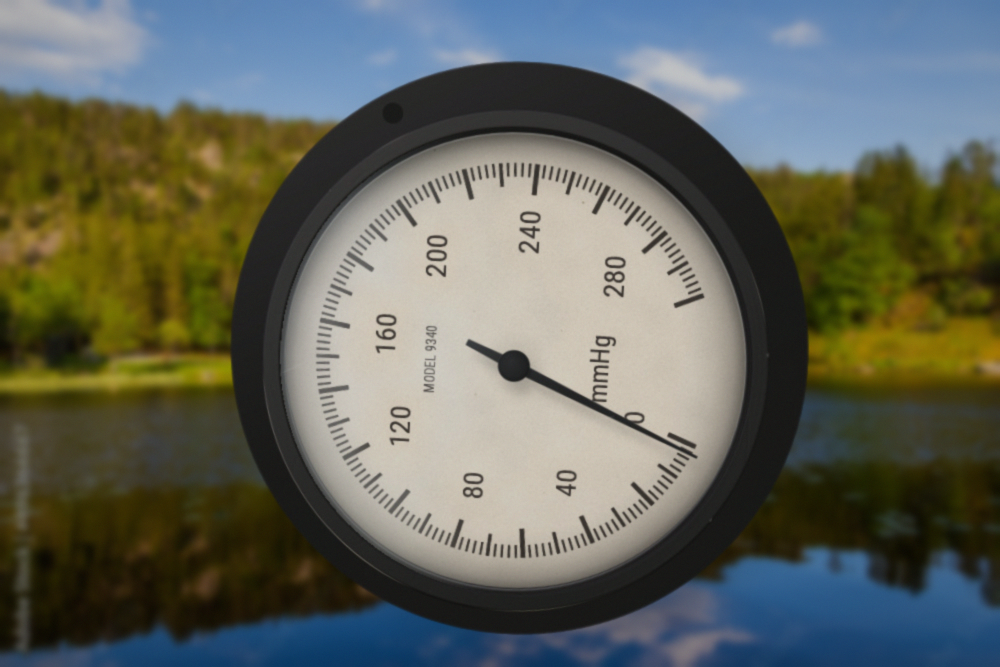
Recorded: 2 mmHg
